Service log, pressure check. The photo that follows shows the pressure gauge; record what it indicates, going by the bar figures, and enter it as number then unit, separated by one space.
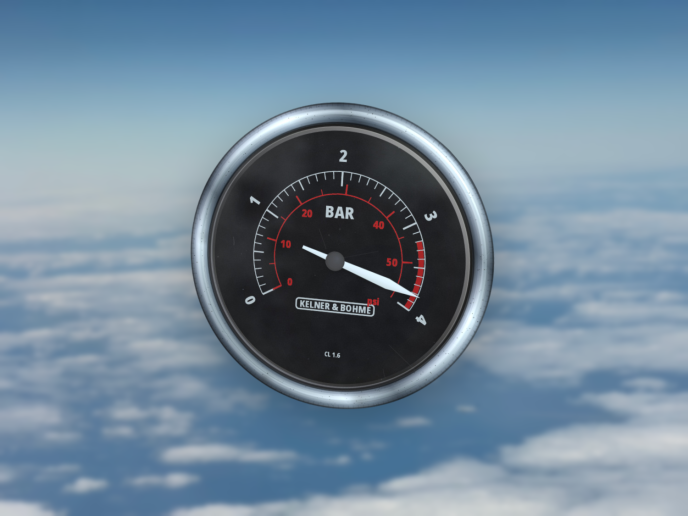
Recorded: 3.8 bar
